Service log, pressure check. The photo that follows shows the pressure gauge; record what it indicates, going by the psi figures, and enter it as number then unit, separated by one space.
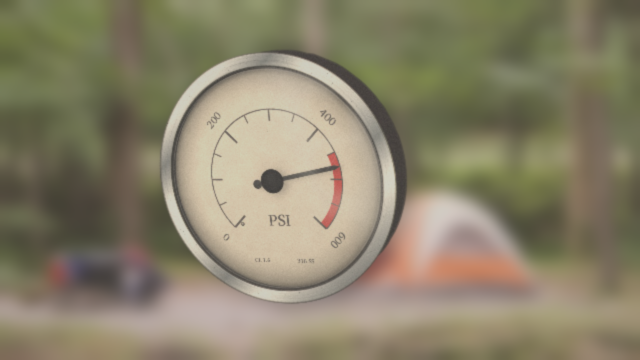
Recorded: 475 psi
